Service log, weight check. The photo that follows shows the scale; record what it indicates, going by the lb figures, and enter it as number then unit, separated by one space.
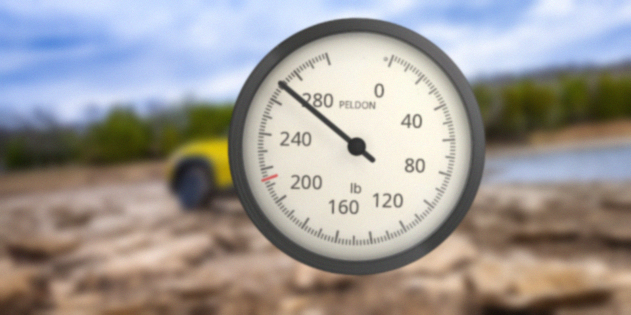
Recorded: 270 lb
